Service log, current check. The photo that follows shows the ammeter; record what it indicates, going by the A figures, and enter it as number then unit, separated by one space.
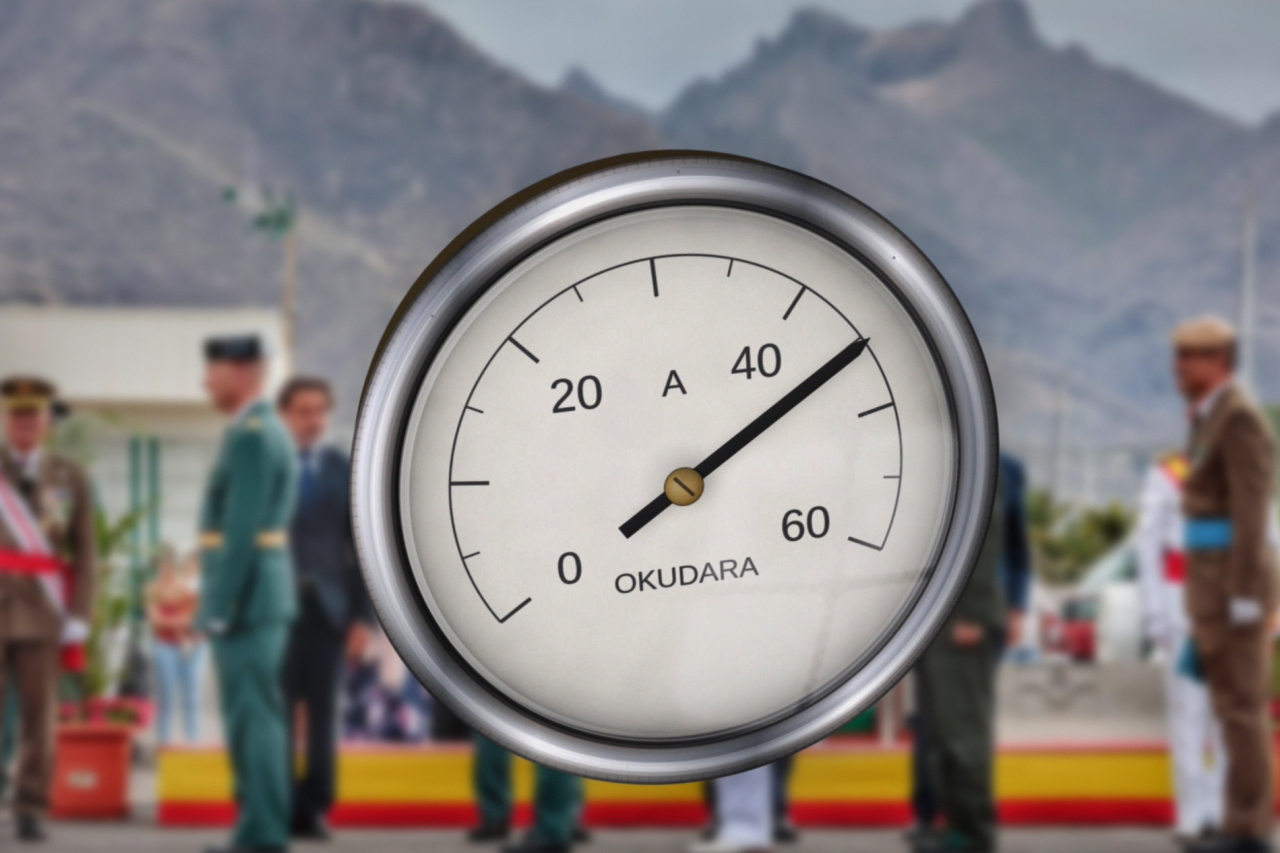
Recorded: 45 A
